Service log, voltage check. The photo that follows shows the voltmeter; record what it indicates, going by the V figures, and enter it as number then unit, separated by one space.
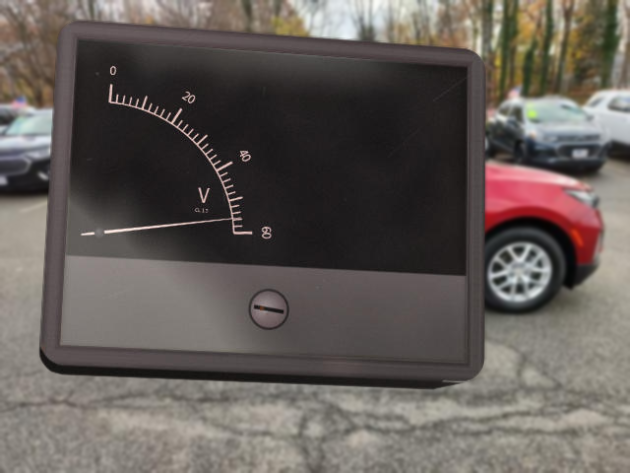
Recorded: 56 V
